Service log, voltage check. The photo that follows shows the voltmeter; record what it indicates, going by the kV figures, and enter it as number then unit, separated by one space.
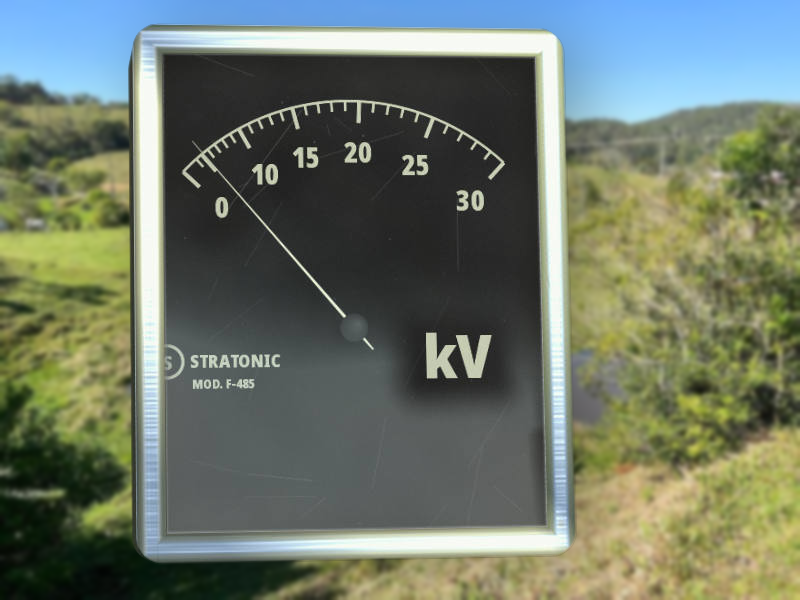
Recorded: 5 kV
